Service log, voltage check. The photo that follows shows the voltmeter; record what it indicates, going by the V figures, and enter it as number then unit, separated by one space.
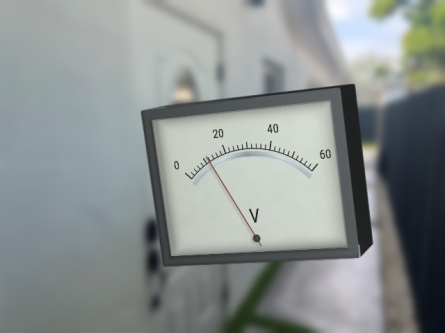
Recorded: 12 V
